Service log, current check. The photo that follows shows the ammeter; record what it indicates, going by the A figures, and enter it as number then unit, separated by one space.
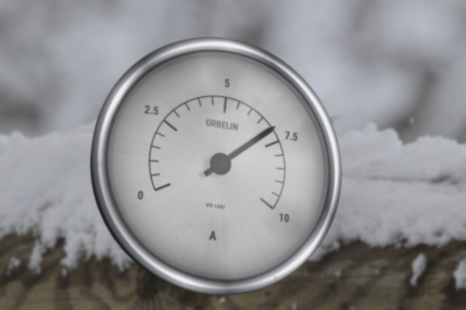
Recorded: 7 A
